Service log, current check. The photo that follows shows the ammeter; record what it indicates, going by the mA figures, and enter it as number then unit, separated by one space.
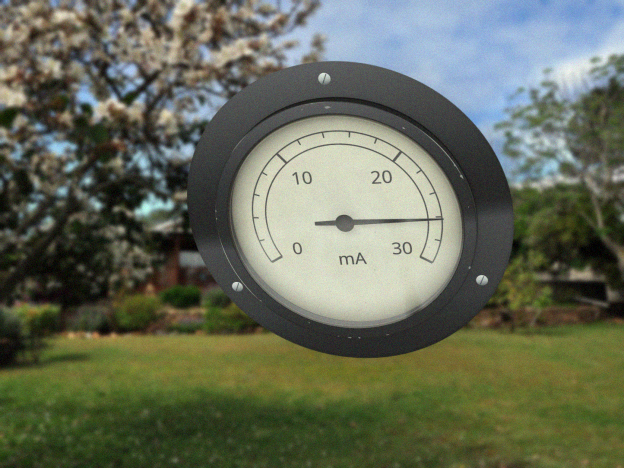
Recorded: 26 mA
